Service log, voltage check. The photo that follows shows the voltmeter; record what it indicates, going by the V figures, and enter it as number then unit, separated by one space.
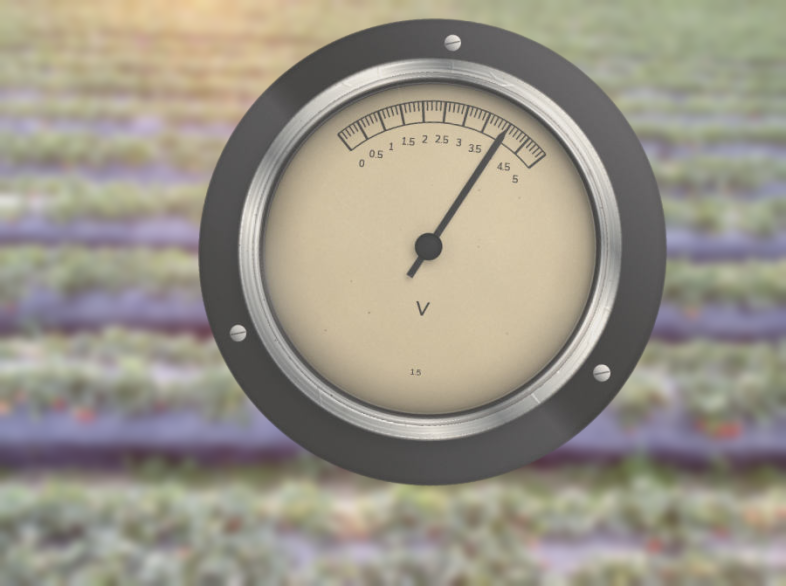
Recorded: 4 V
